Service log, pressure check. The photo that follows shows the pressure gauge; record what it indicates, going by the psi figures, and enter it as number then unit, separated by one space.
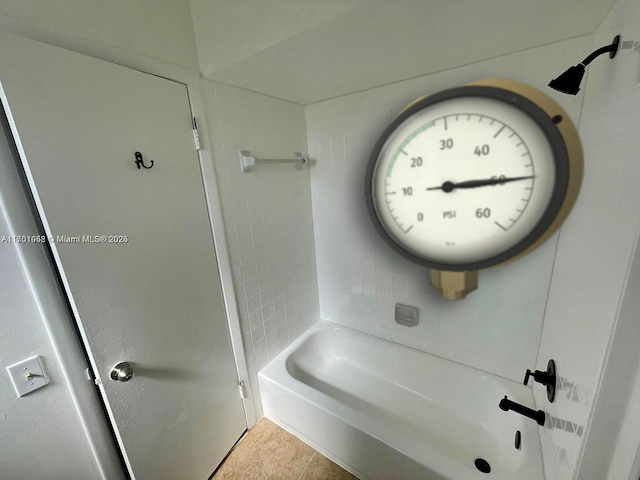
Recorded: 50 psi
